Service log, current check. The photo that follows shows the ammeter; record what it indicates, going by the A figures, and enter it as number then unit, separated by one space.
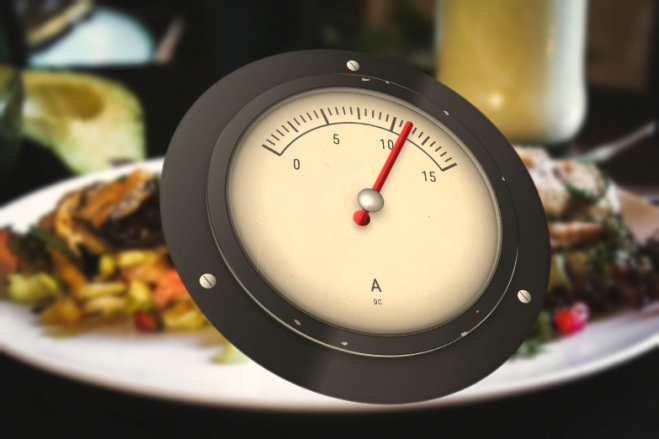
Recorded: 11 A
